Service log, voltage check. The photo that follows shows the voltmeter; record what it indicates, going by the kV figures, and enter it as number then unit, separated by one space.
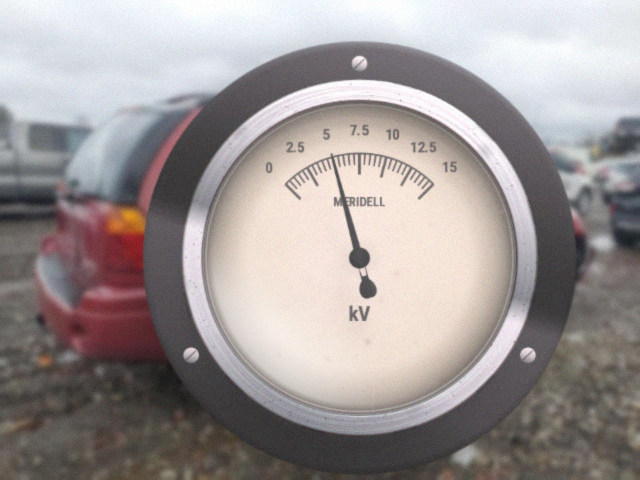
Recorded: 5 kV
